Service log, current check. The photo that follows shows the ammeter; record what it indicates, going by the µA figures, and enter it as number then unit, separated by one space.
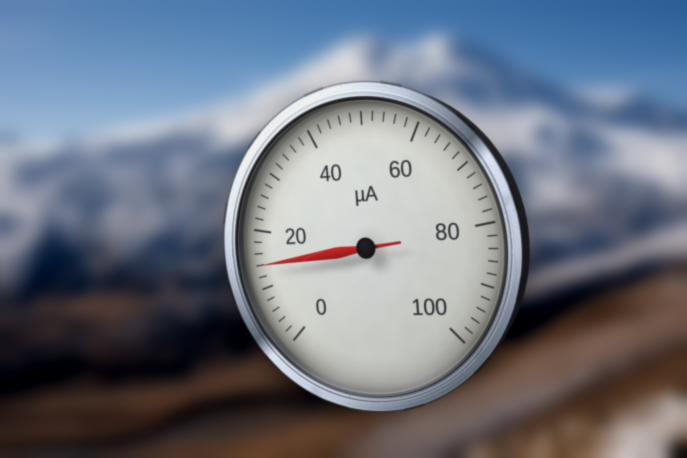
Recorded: 14 µA
